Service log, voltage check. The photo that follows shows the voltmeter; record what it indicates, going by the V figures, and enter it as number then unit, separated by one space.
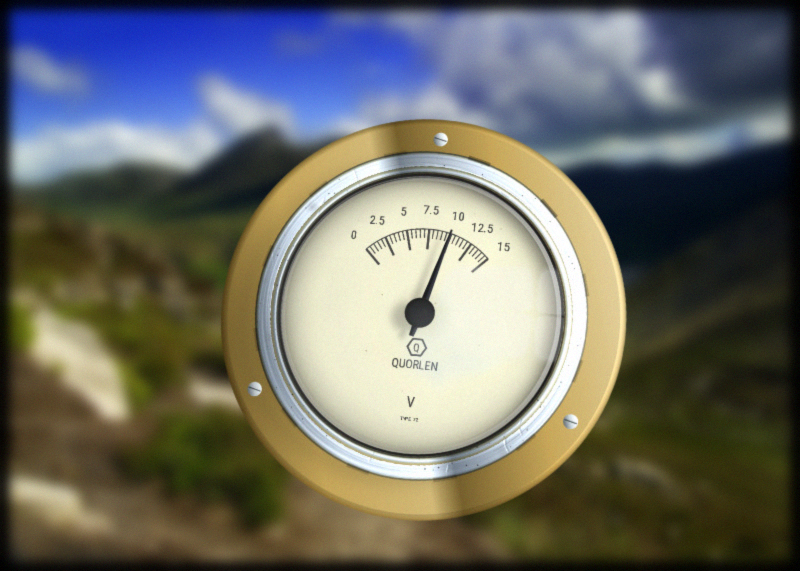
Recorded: 10 V
